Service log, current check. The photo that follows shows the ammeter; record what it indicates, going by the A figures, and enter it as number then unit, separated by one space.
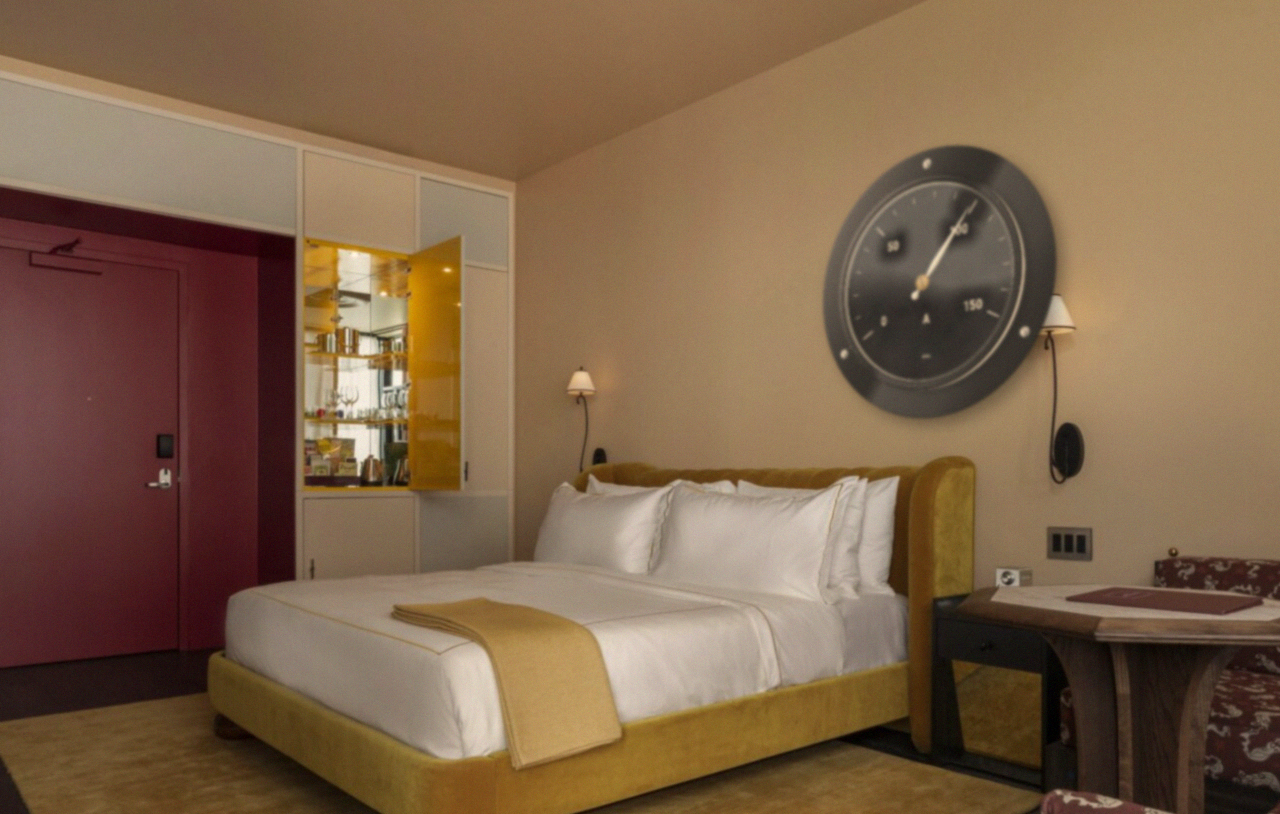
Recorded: 100 A
